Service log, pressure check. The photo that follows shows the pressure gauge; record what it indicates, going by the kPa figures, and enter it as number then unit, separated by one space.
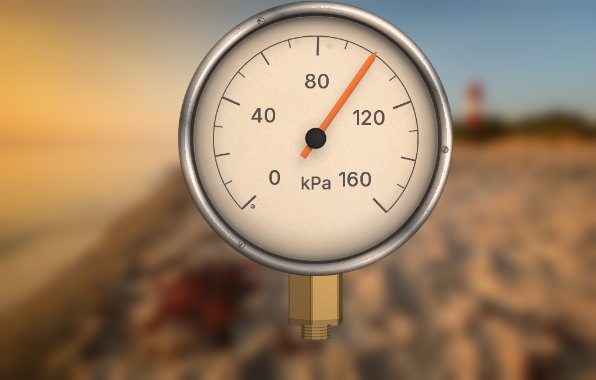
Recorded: 100 kPa
